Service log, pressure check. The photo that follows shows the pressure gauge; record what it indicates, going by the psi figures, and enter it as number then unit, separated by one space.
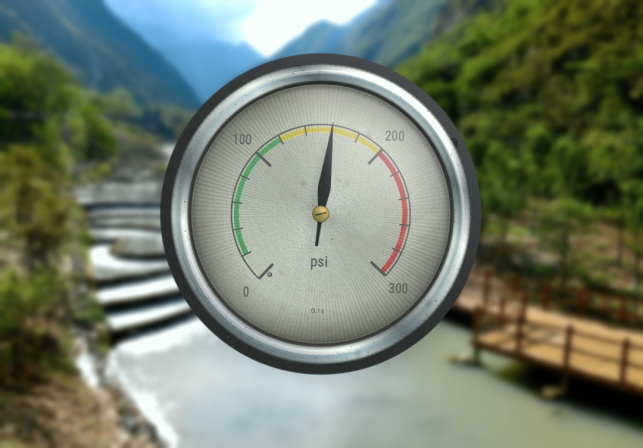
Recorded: 160 psi
